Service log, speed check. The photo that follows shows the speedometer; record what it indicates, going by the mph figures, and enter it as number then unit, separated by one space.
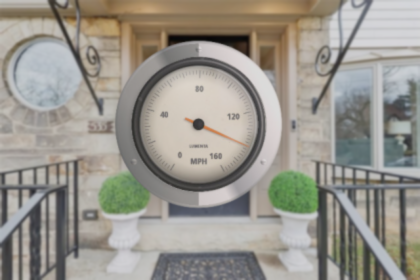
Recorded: 140 mph
